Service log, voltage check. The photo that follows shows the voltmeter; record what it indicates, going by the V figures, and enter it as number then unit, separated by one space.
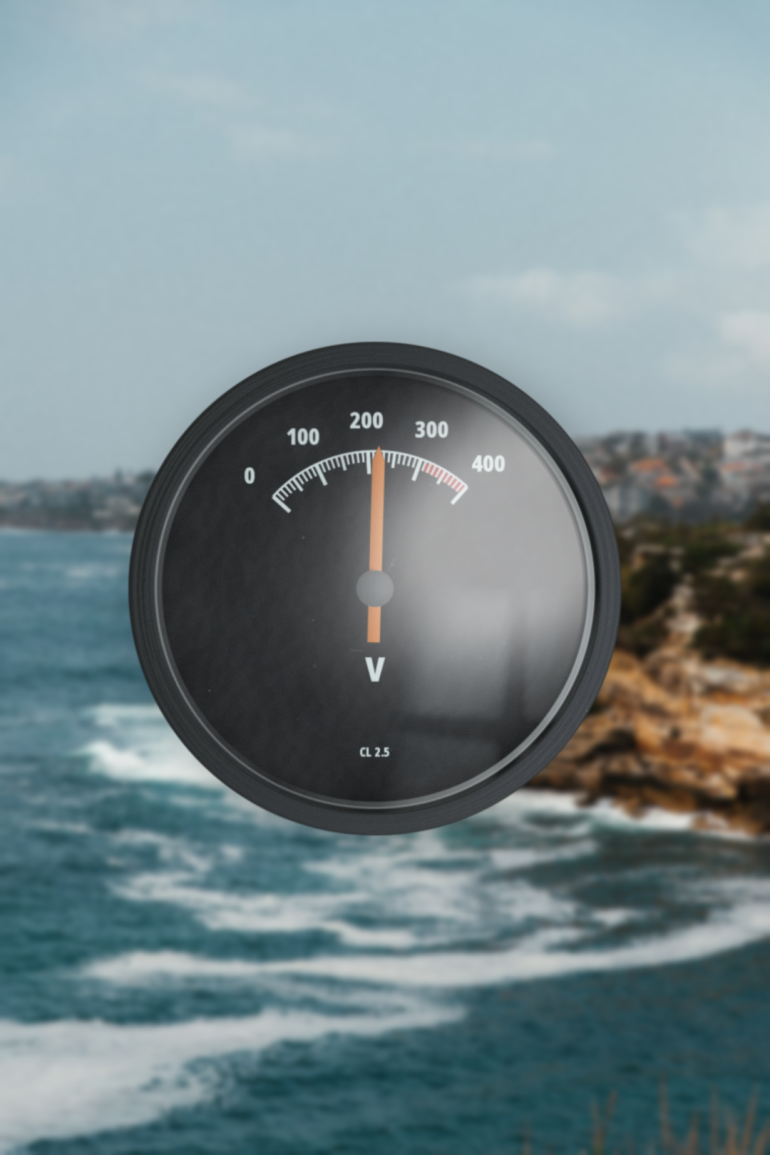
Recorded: 220 V
